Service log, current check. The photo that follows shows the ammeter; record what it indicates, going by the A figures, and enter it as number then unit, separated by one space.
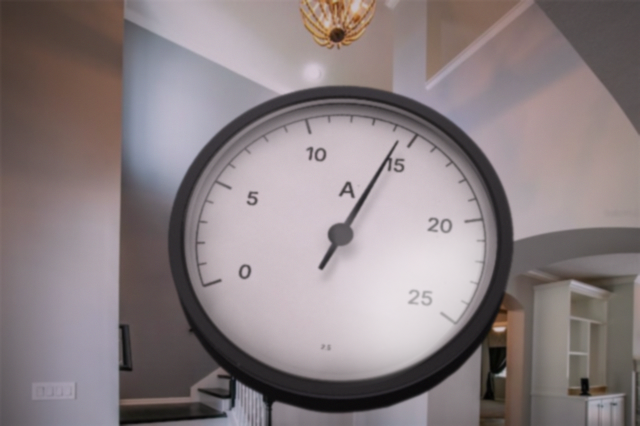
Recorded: 14.5 A
